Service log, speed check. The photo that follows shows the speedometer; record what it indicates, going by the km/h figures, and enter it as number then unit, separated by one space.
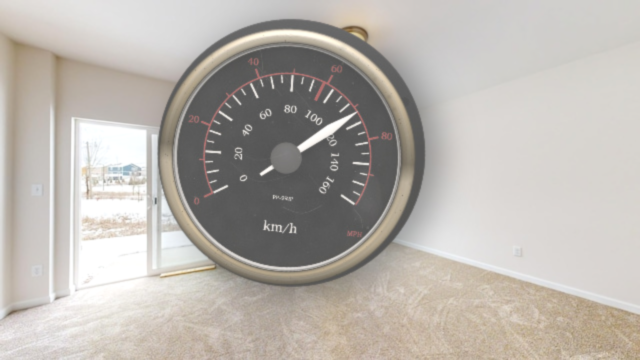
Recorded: 115 km/h
